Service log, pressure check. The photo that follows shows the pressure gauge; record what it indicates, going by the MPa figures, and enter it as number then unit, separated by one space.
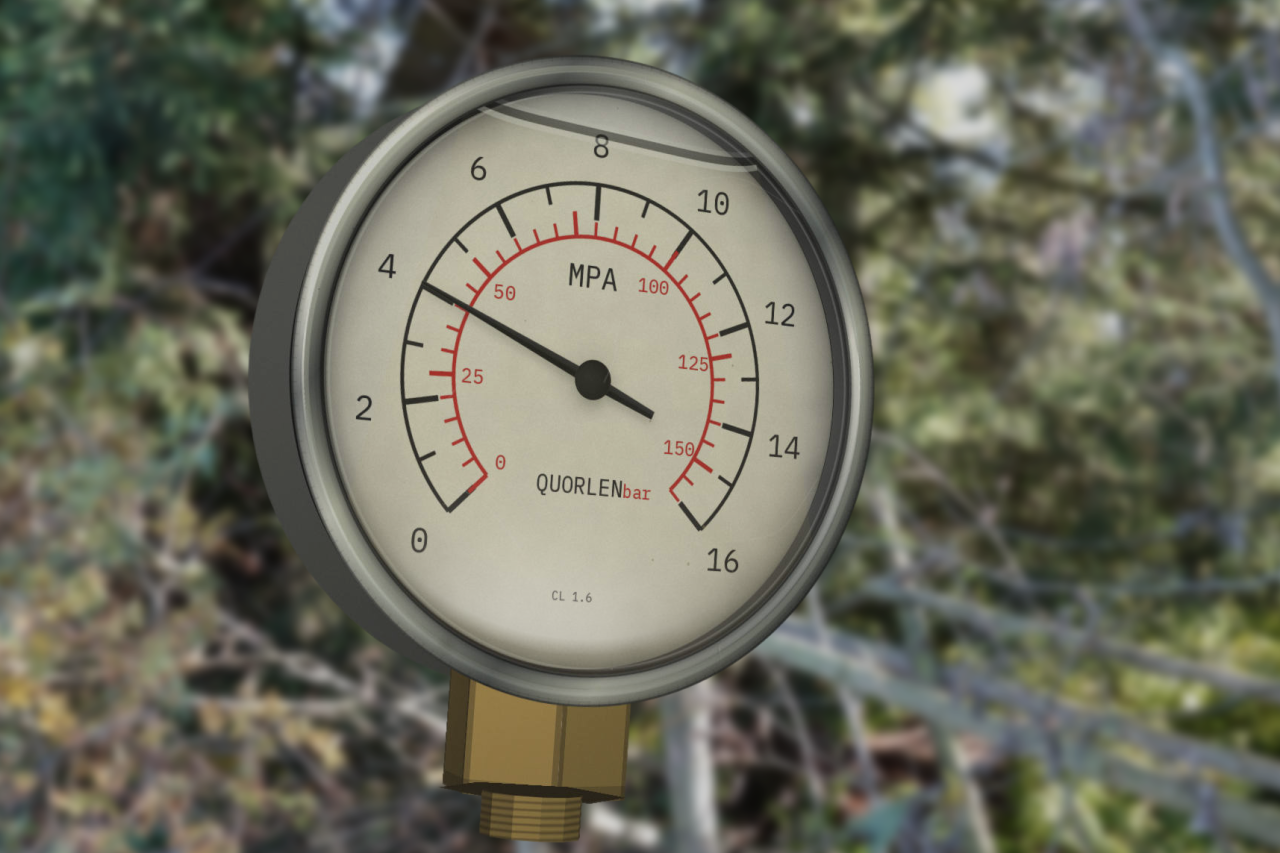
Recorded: 4 MPa
